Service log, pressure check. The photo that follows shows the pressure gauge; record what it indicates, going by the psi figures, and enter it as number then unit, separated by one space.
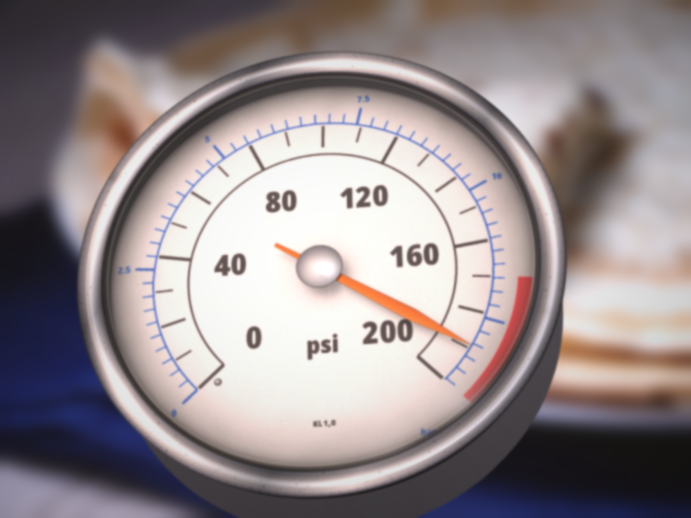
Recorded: 190 psi
